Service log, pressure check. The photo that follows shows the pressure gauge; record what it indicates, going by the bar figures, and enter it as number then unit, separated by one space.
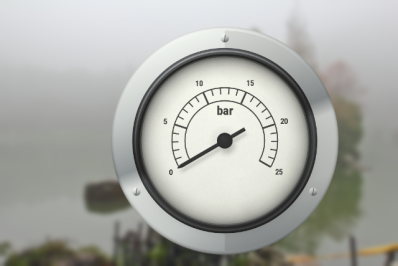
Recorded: 0 bar
